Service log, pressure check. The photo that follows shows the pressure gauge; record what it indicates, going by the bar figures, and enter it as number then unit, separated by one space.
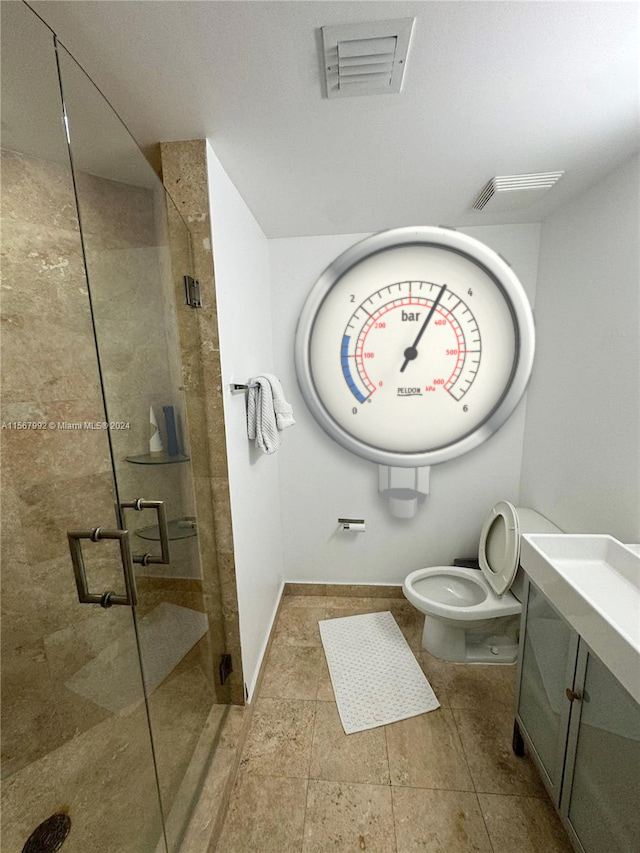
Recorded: 3.6 bar
